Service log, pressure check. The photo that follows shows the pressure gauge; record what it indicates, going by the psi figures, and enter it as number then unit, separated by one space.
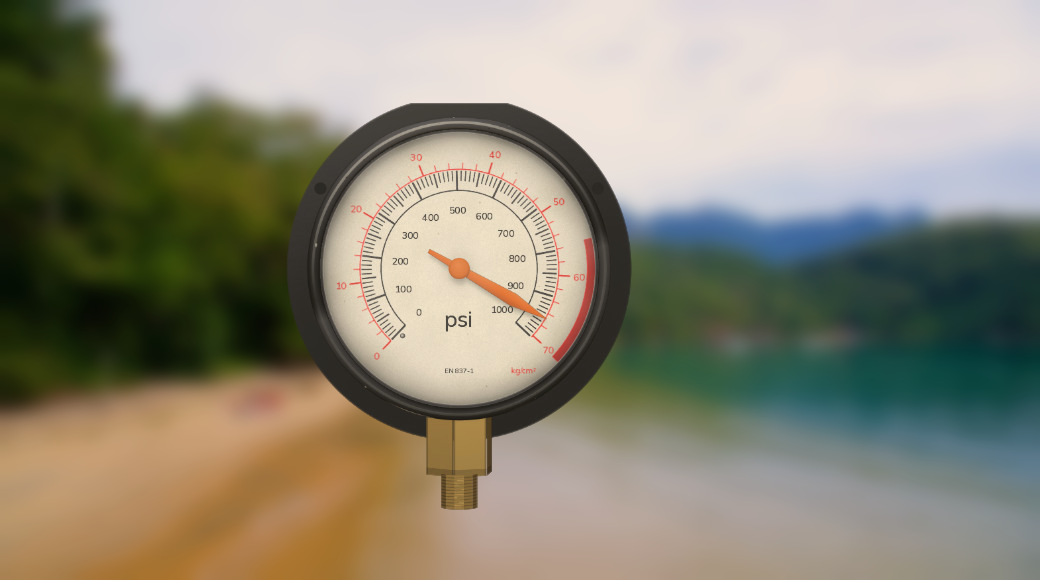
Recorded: 950 psi
